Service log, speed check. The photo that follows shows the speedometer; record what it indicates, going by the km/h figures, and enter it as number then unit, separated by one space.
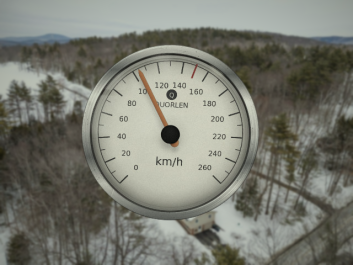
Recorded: 105 km/h
